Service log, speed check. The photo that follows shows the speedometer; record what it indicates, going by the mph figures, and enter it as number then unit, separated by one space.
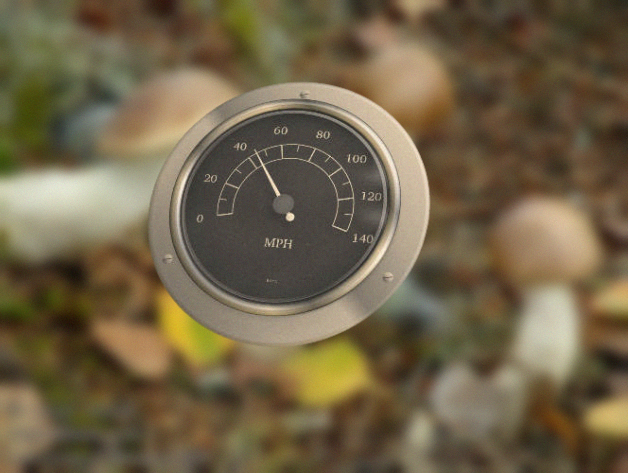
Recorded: 45 mph
